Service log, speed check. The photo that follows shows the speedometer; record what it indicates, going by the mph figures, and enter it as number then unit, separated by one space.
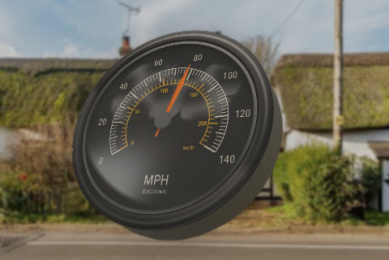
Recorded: 80 mph
